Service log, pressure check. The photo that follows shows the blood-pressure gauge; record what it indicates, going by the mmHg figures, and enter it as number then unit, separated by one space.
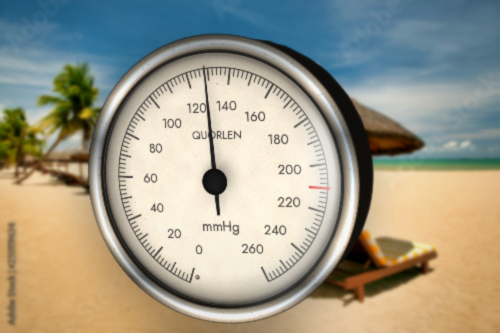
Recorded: 130 mmHg
